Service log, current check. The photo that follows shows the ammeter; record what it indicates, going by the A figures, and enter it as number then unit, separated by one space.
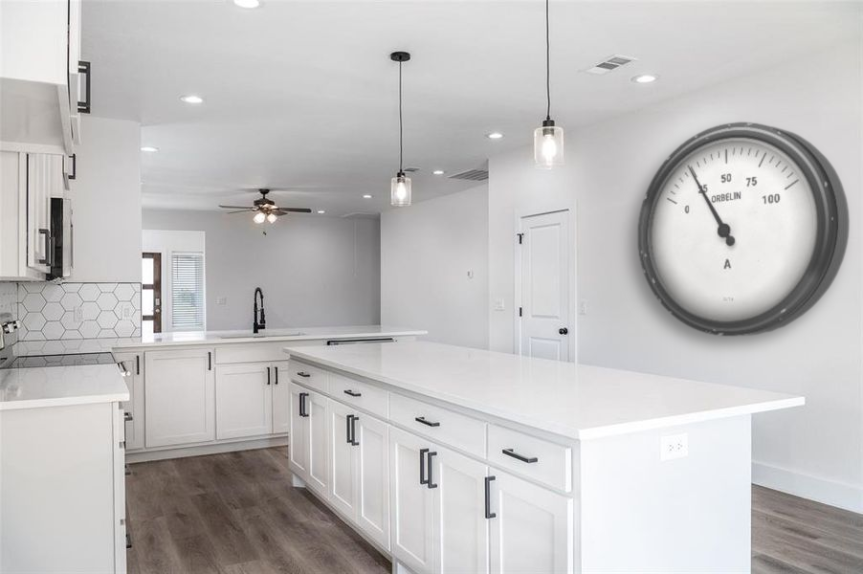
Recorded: 25 A
